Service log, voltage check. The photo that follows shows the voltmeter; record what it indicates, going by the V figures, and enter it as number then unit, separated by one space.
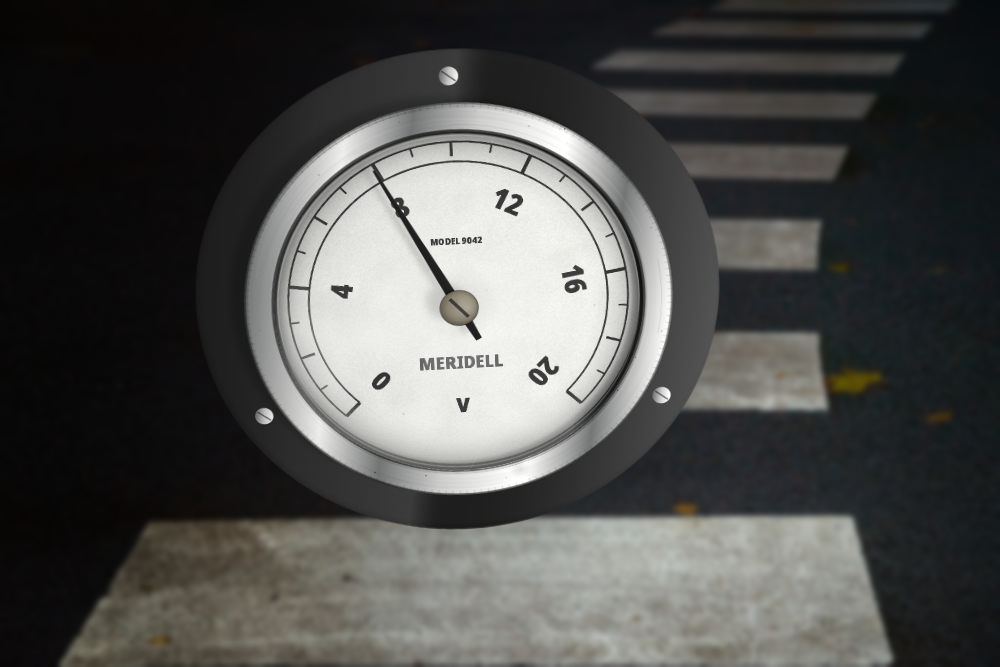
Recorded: 8 V
